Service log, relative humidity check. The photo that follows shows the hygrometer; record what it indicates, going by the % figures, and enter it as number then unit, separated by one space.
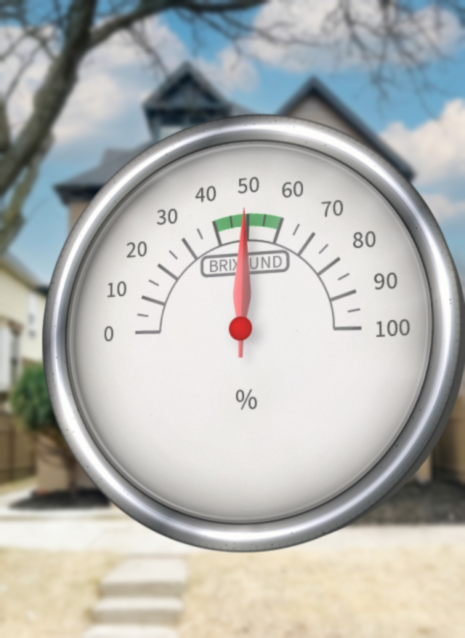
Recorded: 50 %
